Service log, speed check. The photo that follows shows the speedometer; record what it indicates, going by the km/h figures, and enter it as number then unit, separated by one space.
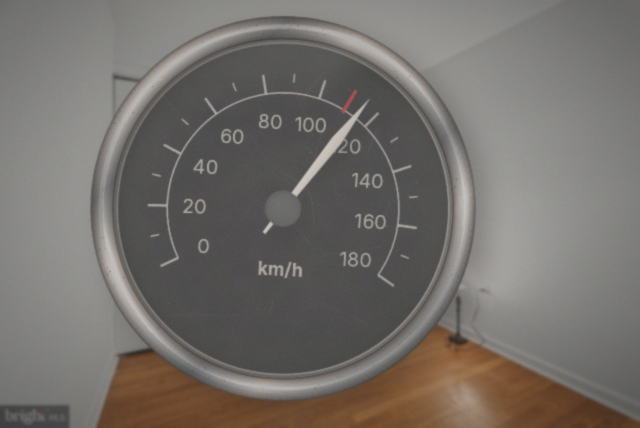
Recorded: 115 km/h
